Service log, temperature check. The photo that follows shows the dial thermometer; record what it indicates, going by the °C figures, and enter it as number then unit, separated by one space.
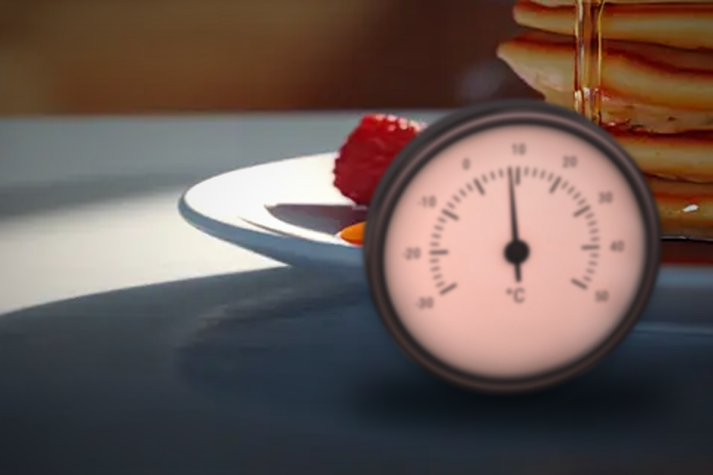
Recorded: 8 °C
